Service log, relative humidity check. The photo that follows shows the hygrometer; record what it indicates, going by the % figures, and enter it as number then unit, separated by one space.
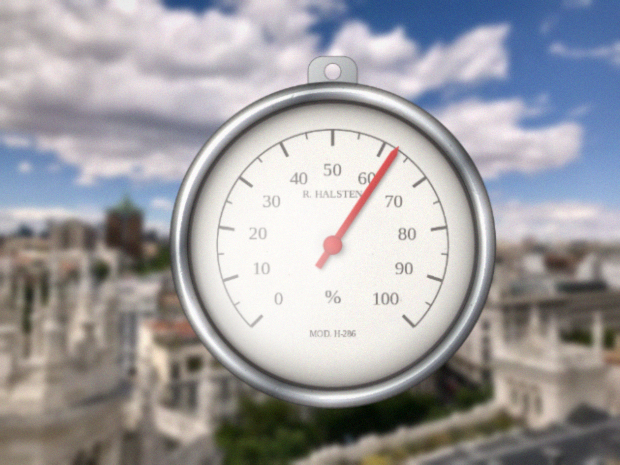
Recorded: 62.5 %
